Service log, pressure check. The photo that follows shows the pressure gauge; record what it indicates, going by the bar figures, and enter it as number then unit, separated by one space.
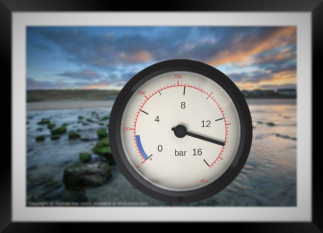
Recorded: 14 bar
